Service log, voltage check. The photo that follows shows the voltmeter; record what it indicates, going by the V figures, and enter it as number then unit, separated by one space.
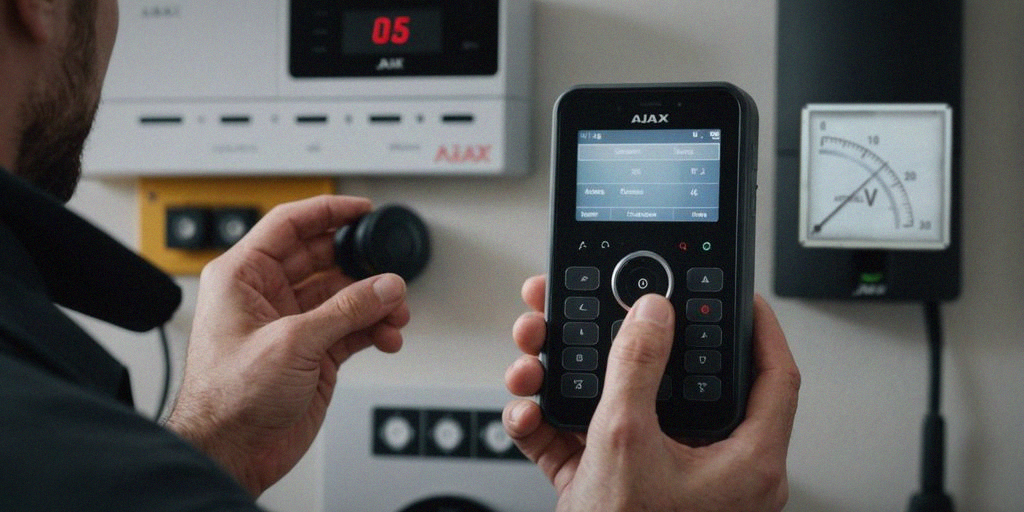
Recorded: 15 V
